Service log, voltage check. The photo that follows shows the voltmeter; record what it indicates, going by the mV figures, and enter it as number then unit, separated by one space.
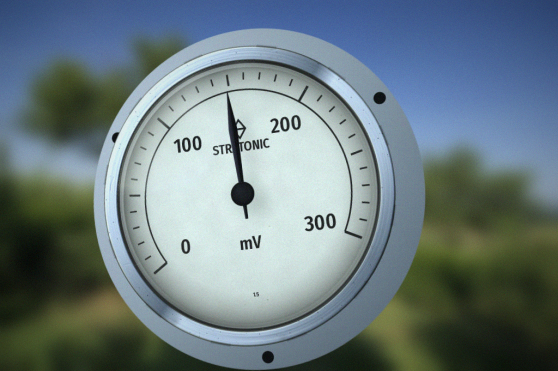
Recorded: 150 mV
